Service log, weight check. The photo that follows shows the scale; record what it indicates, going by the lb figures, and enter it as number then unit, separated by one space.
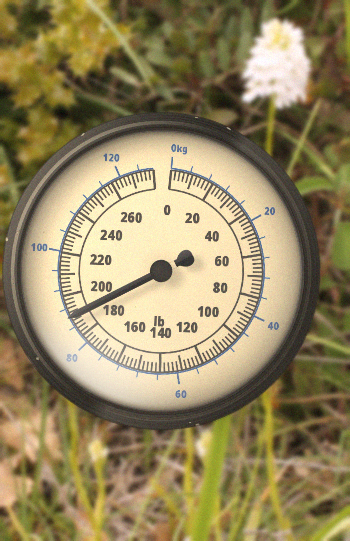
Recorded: 190 lb
